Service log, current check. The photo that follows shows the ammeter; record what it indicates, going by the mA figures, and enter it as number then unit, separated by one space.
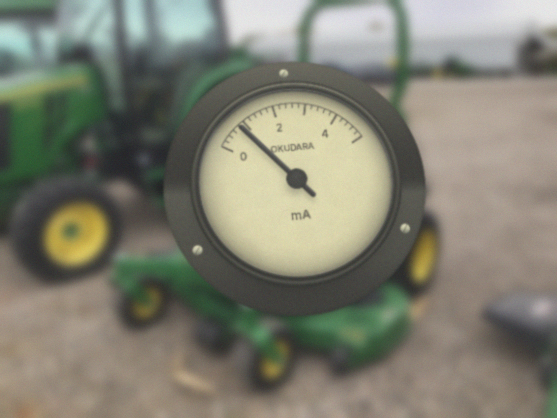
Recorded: 0.8 mA
